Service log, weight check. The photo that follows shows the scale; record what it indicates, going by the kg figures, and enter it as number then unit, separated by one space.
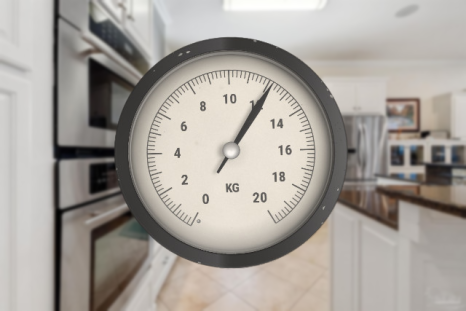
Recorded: 12.2 kg
